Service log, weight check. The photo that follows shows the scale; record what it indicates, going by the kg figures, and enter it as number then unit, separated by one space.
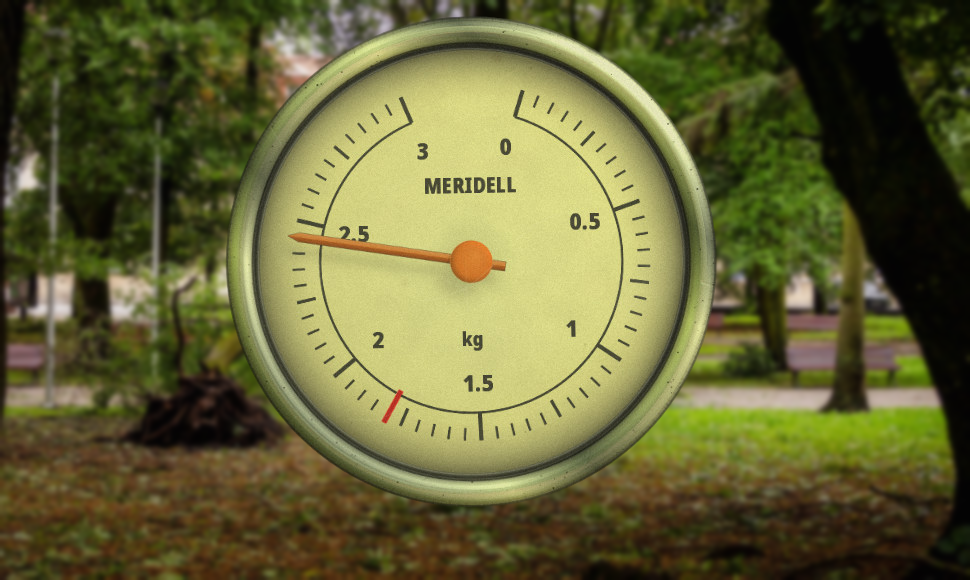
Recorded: 2.45 kg
